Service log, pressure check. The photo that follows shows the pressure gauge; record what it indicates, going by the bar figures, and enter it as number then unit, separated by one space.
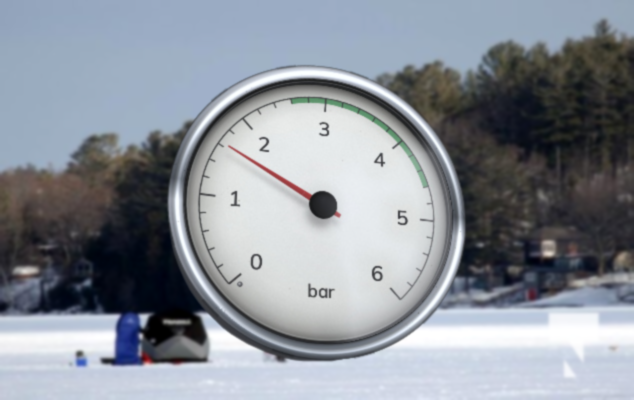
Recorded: 1.6 bar
